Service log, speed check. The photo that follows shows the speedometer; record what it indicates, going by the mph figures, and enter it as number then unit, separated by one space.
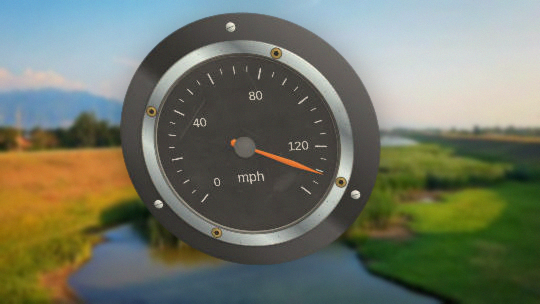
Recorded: 130 mph
